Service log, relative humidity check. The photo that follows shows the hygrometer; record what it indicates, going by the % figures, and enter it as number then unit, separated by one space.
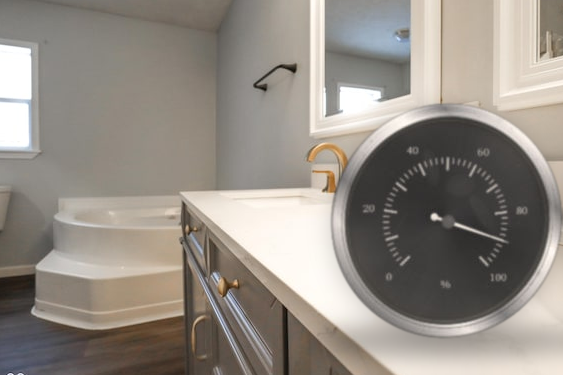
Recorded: 90 %
